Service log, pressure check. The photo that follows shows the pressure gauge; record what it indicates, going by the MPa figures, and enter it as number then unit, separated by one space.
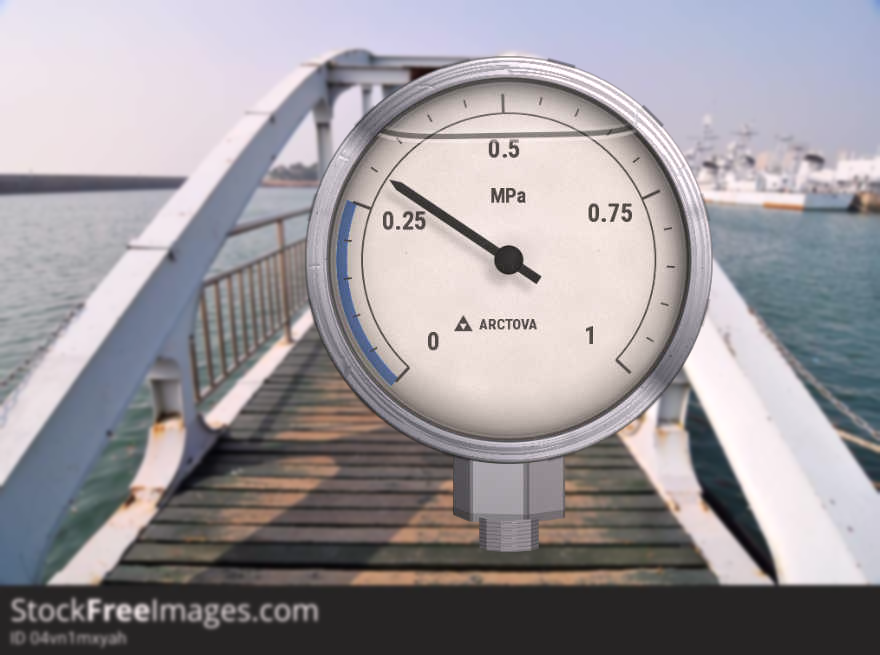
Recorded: 0.3 MPa
